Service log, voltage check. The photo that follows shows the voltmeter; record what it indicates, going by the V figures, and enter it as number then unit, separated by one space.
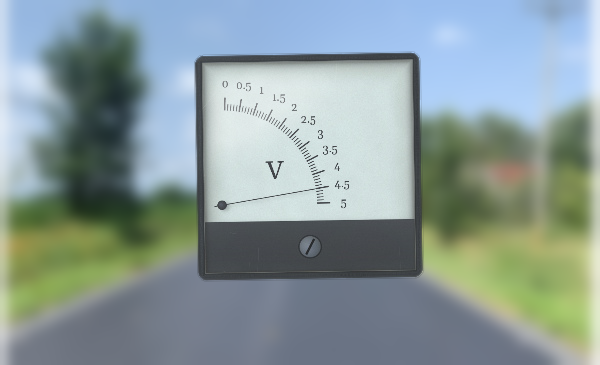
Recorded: 4.5 V
